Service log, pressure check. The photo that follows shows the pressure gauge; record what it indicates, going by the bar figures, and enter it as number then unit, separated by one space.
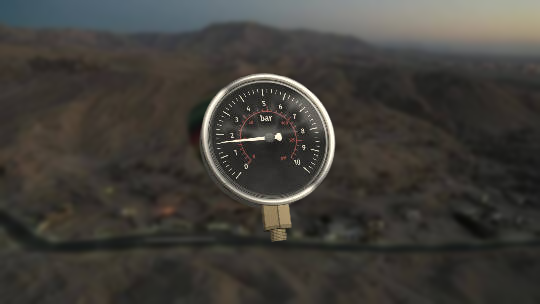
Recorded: 1.6 bar
